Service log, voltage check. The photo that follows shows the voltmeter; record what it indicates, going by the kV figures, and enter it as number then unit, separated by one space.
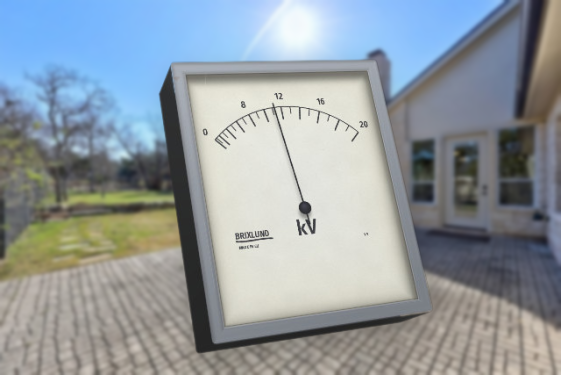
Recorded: 11 kV
